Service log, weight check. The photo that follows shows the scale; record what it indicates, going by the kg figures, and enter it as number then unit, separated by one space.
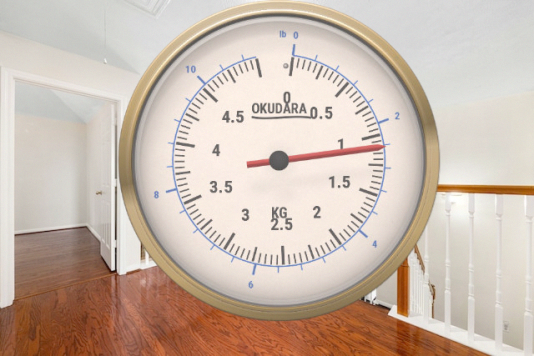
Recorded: 1.1 kg
